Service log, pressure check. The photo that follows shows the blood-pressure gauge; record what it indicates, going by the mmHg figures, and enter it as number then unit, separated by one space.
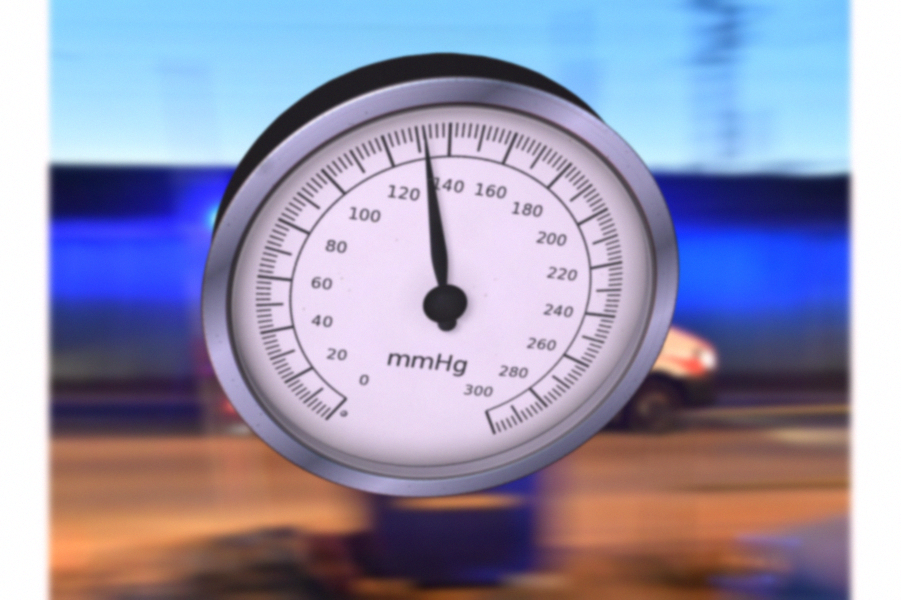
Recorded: 132 mmHg
